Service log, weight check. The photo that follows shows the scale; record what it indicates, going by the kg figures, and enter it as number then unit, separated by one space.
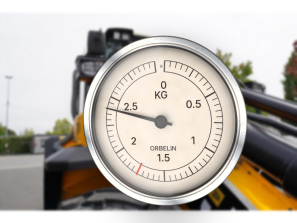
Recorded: 2.4 kg
